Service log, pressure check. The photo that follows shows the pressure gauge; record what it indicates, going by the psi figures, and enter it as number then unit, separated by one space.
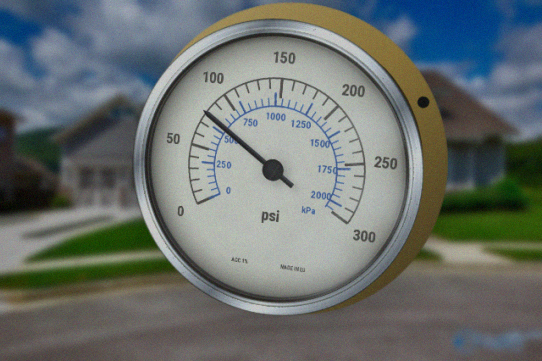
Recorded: 80 psi
